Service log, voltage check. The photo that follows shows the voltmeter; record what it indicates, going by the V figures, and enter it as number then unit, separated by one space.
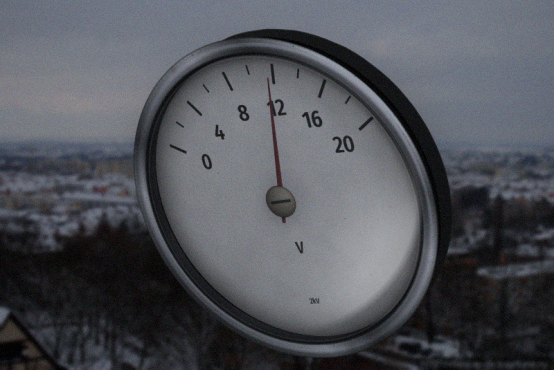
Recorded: 12 V
